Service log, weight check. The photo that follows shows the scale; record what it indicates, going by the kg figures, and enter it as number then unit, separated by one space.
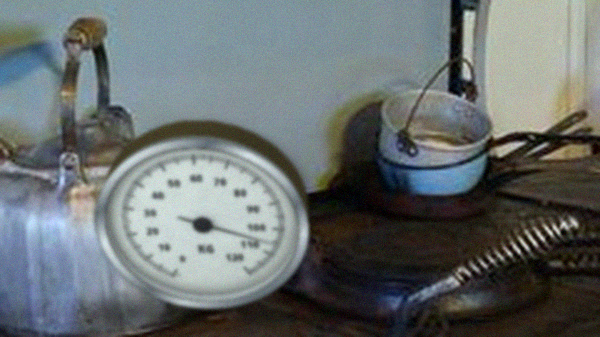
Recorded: 105 kg
